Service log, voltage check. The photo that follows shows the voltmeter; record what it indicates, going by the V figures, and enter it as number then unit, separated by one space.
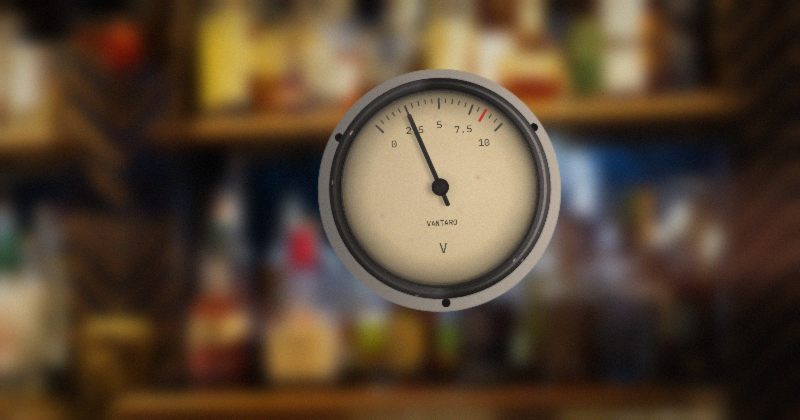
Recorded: 2.5 V
